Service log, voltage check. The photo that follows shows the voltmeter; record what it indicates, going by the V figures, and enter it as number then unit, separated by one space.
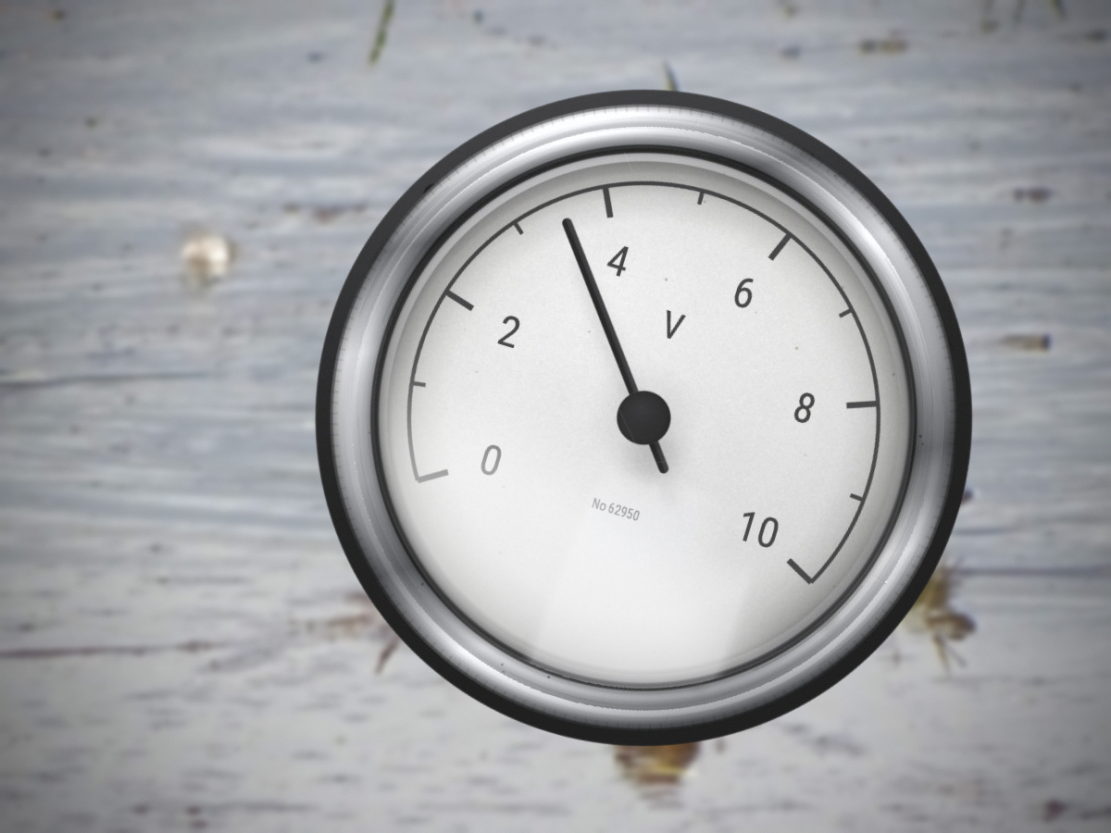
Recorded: 3.5 V
